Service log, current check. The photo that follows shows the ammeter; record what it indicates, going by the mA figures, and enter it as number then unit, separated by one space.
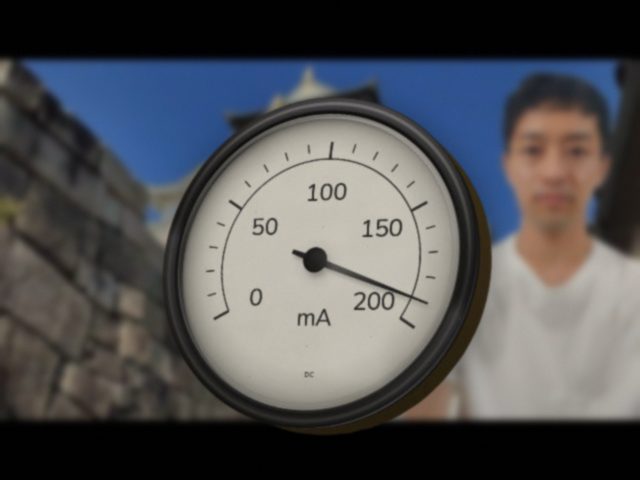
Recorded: 190 mA
